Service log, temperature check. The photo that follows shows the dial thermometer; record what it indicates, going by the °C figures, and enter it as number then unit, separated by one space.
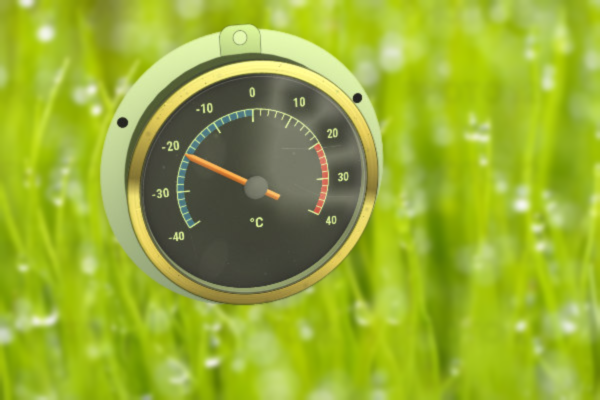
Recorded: -20 °C
